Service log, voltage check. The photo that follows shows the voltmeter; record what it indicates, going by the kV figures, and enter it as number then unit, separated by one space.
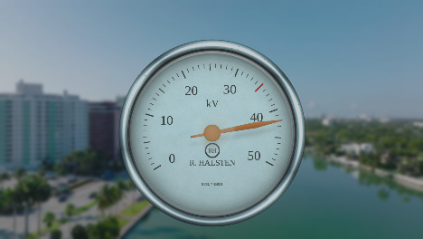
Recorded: 42 kV
